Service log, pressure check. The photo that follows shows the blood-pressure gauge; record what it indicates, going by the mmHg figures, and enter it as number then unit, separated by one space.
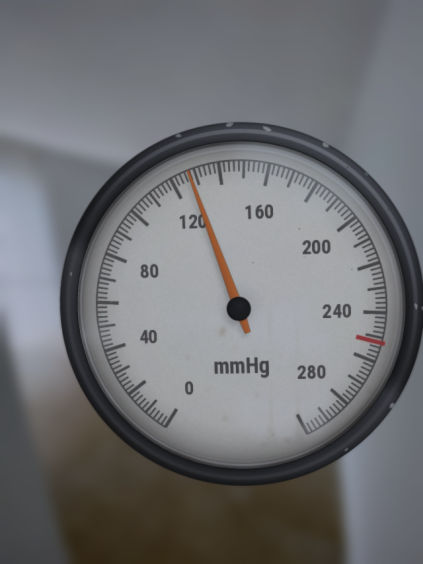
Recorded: 128 mmHg
